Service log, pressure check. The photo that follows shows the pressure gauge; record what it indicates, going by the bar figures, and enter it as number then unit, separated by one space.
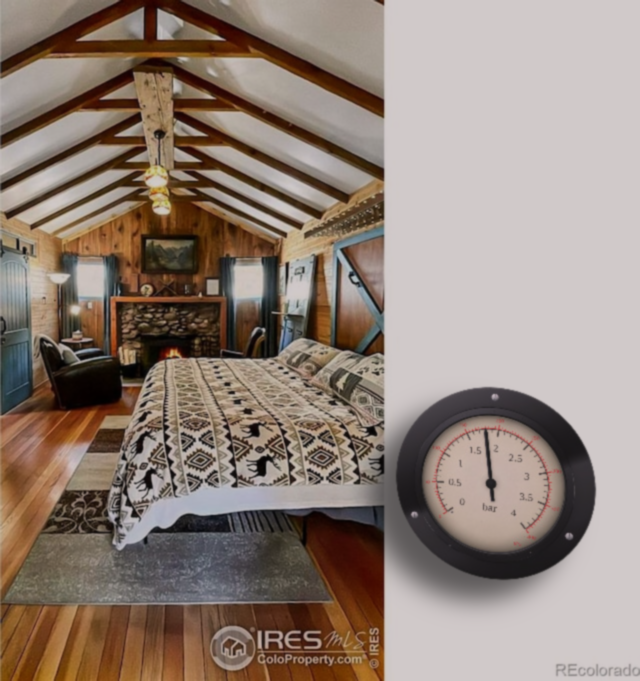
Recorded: 1.8 bar
